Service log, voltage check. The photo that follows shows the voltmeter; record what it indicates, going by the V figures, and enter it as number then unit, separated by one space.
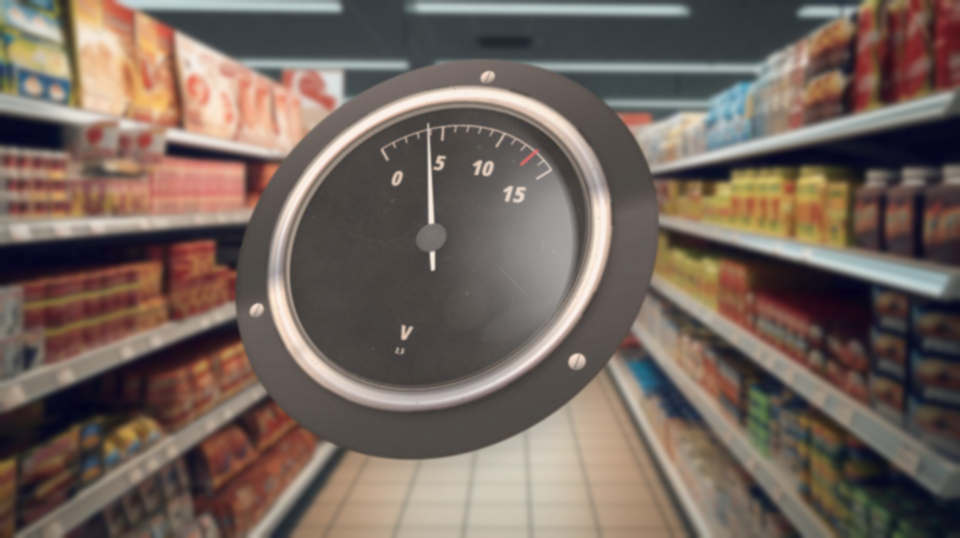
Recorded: 4 V
